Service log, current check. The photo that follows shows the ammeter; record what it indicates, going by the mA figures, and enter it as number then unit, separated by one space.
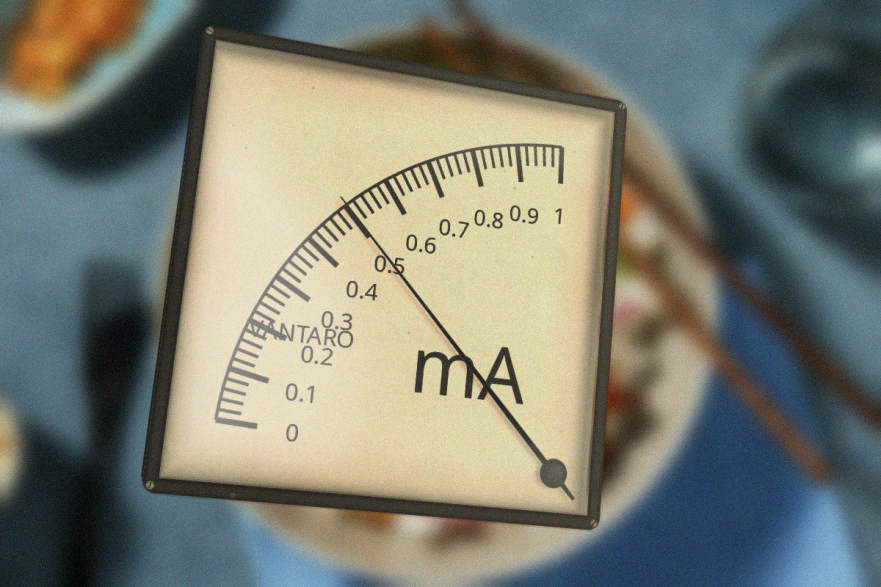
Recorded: 0.5 mA
